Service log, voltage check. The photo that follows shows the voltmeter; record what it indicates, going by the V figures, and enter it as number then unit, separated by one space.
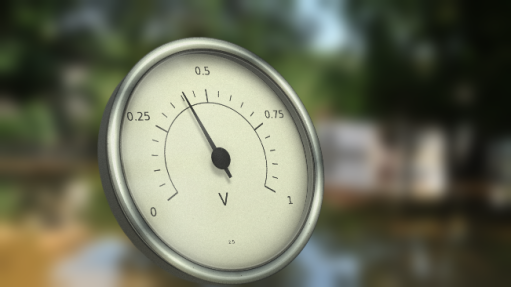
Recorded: 0.4 V
